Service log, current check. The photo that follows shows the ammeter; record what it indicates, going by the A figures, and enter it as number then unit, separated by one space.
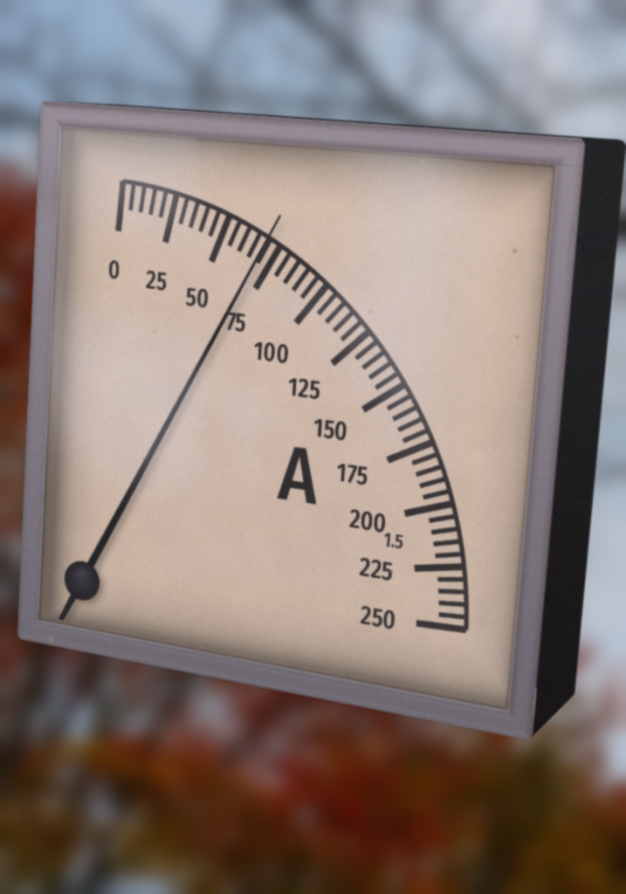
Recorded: 70 A
